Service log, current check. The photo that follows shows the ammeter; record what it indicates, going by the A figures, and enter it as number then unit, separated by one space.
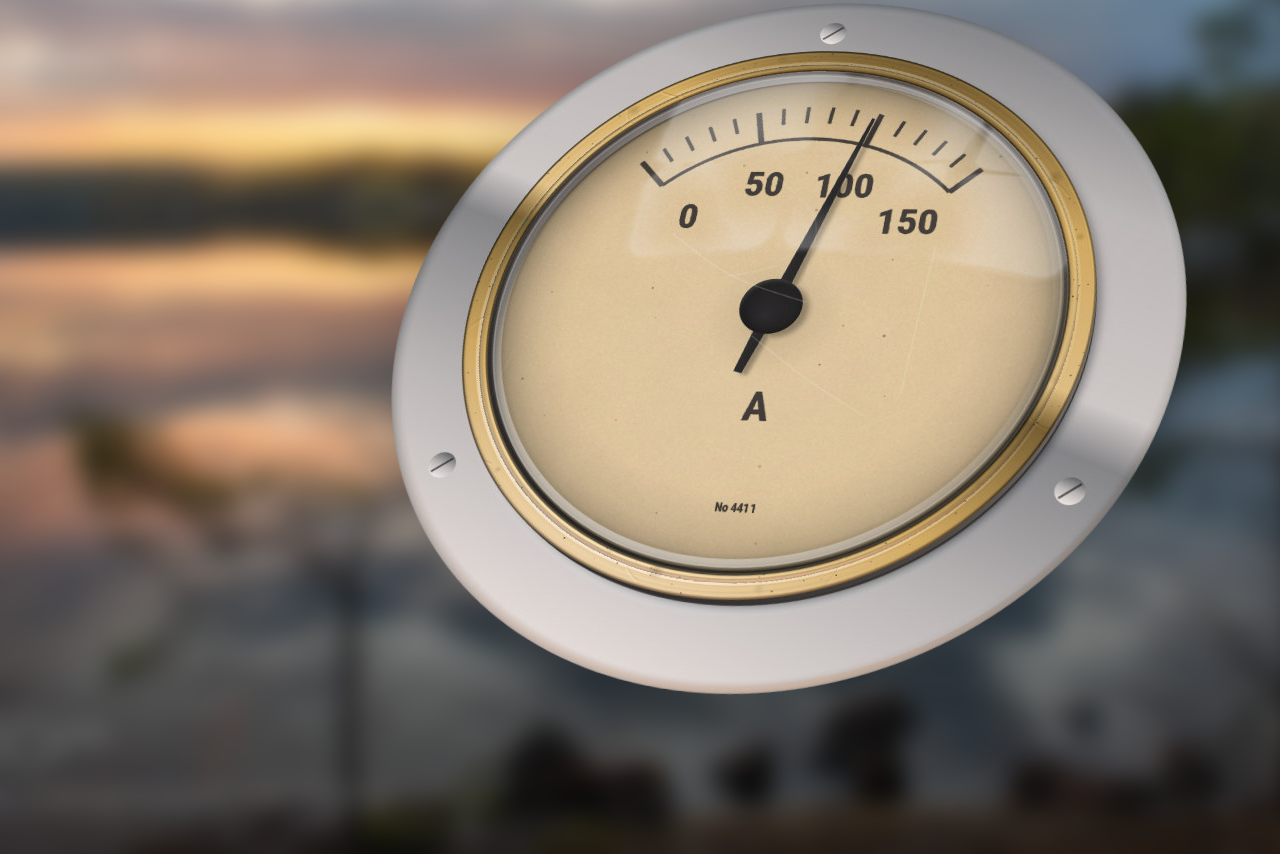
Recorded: 100 A
